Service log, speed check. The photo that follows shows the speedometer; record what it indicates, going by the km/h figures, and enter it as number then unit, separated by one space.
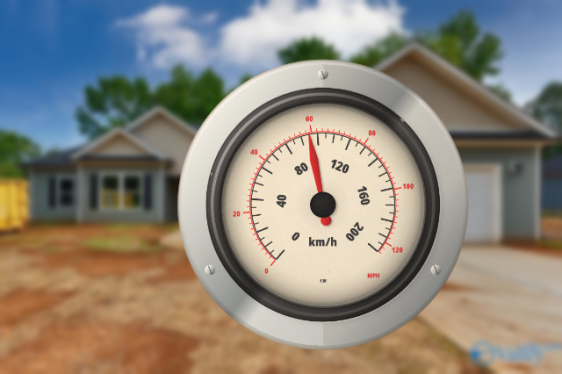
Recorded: 95 km/h
